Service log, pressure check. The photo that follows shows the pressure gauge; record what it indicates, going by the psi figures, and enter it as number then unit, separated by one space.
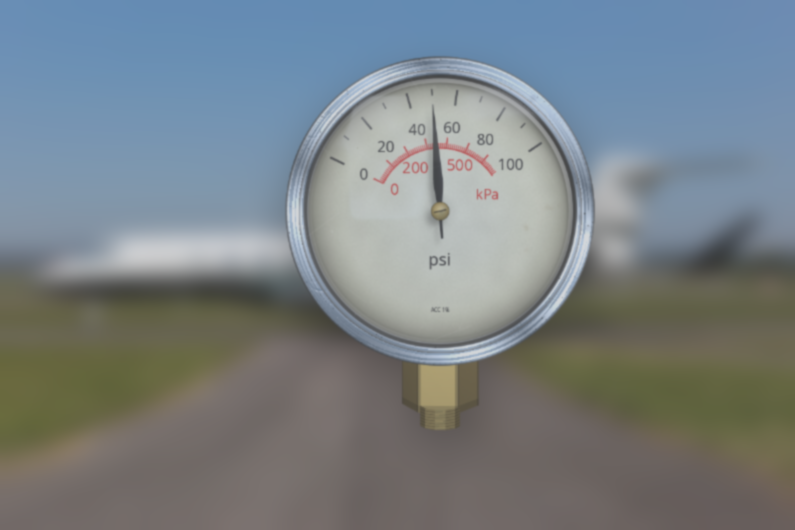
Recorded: 50 psi
